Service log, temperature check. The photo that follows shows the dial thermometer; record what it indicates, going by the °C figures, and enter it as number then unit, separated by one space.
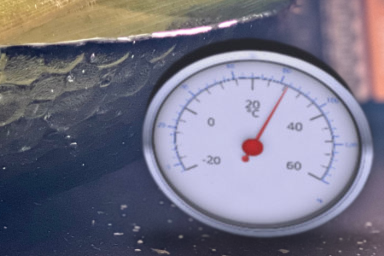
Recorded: 28 °C
